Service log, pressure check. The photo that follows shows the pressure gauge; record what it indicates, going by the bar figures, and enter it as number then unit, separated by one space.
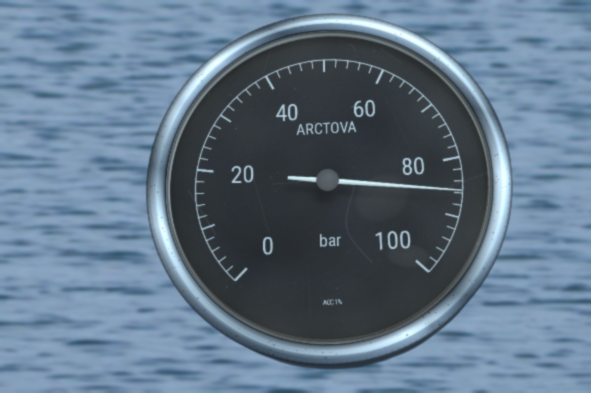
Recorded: 86 bar
